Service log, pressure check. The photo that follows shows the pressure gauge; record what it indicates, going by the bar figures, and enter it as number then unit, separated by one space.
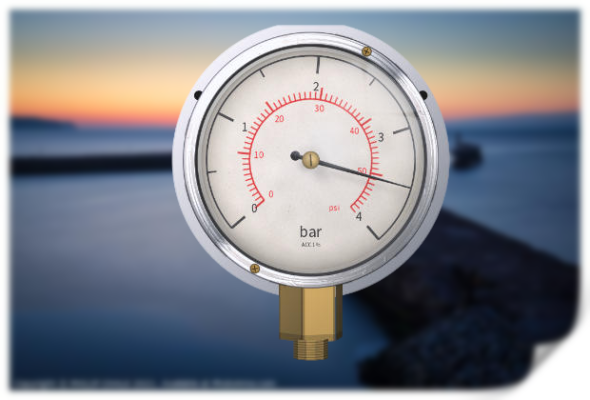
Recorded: 3.5 bar
